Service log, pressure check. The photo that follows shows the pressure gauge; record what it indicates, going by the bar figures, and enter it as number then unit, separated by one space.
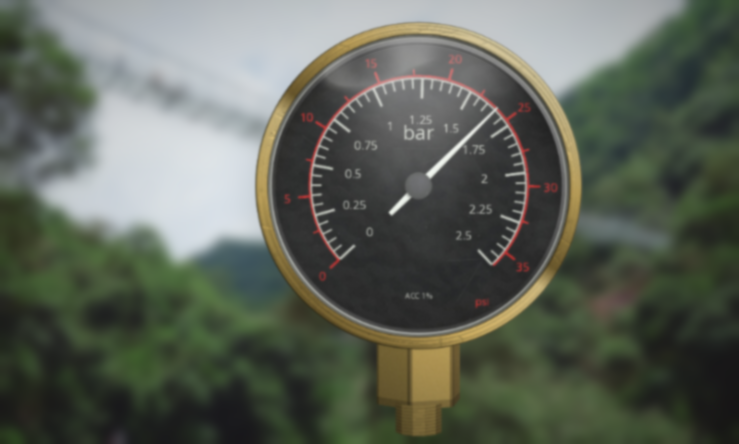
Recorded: 1.65 bar
